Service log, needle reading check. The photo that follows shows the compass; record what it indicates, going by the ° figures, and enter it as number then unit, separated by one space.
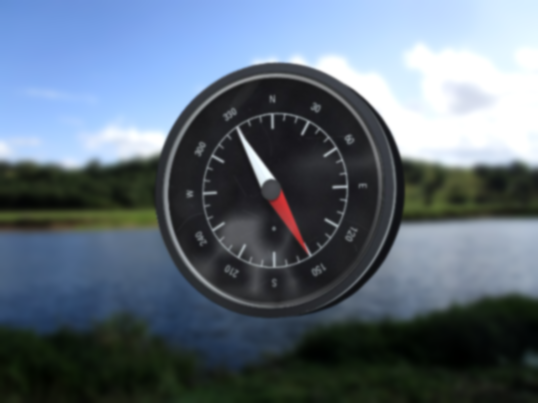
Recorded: 150 °
